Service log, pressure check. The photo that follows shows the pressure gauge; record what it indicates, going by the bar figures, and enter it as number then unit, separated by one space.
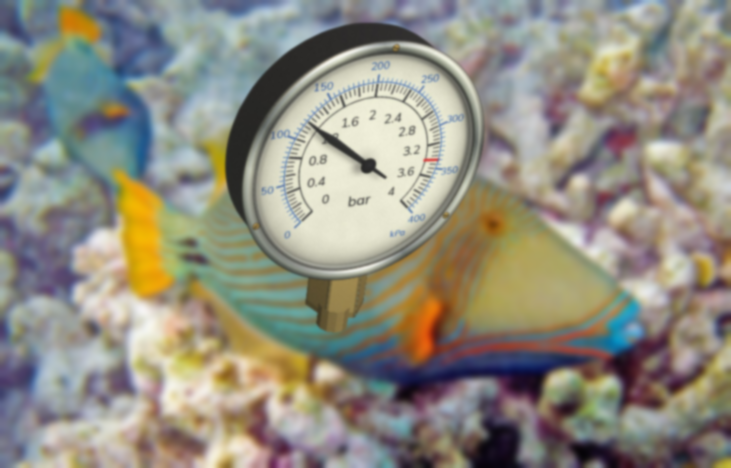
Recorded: 1.2 bar
